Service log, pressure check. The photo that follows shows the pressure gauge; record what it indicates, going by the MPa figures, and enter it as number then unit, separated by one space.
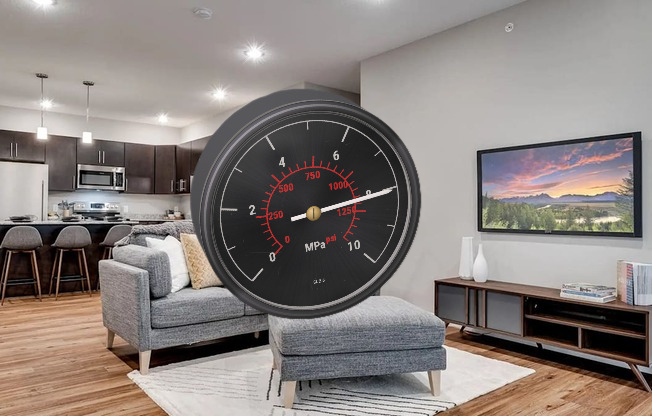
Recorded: 8 MPa
